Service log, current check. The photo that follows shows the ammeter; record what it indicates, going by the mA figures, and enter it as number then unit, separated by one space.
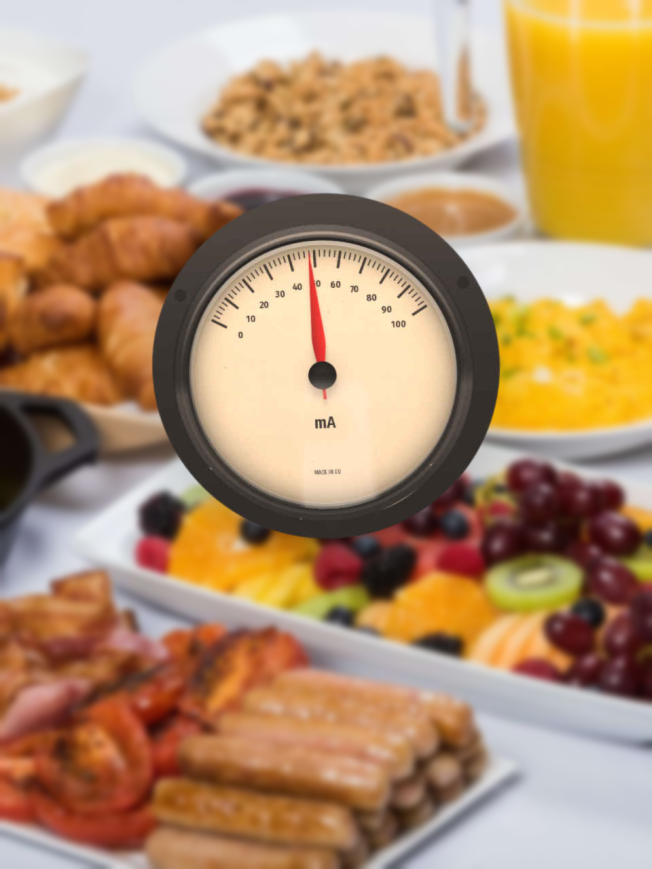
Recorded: 48 mA
